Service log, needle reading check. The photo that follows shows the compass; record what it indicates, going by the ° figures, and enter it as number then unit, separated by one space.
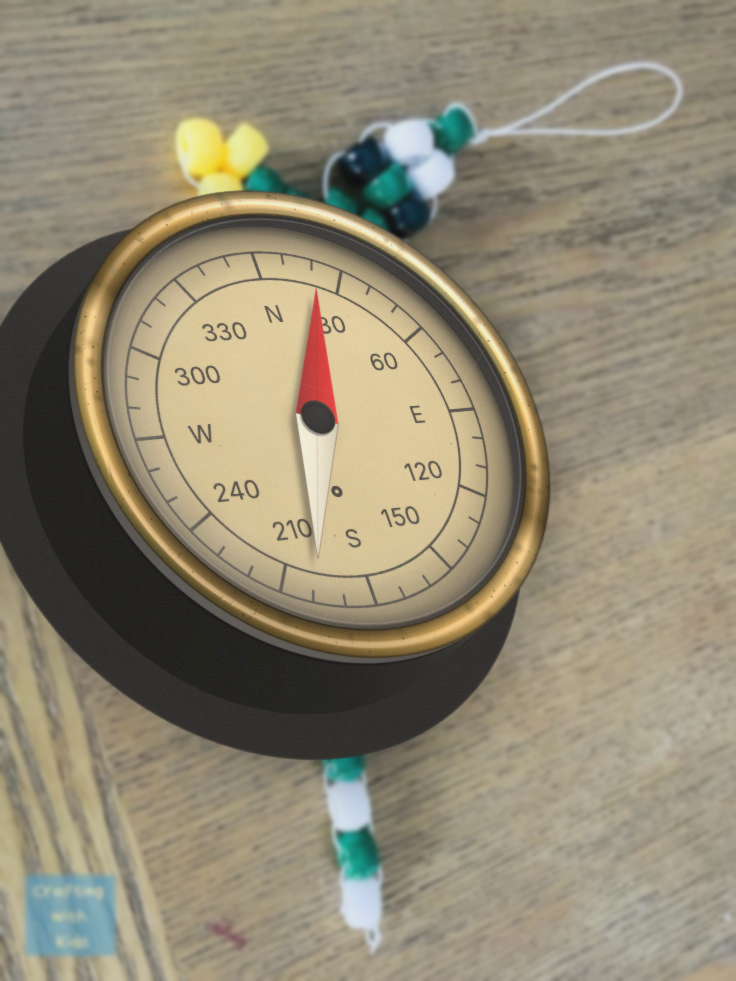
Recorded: 20 °
